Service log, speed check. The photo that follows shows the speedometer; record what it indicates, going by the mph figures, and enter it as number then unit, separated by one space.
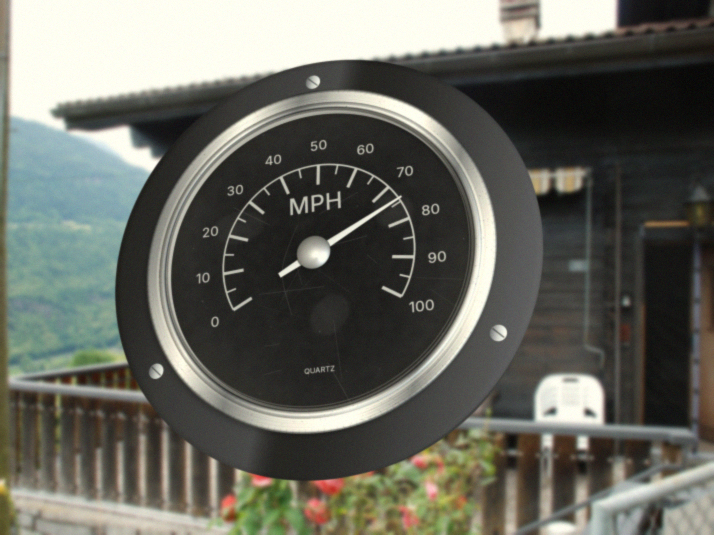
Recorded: 75 mph
